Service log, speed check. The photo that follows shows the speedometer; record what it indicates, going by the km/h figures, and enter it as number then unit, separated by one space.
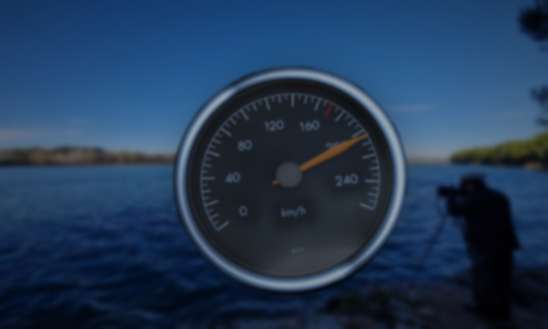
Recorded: 205 km/h
